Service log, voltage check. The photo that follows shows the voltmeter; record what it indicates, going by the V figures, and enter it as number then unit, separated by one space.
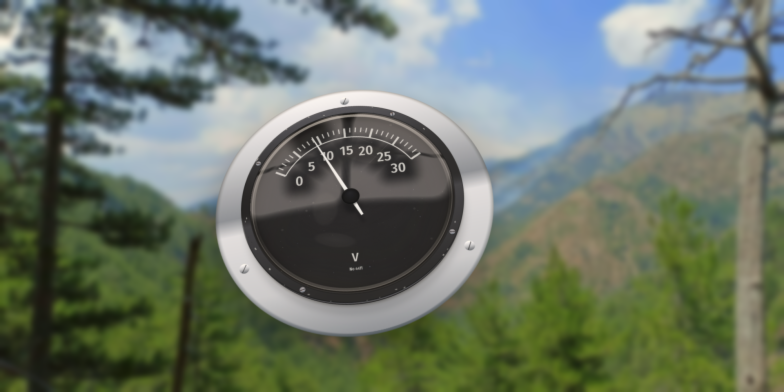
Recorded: 9 V
